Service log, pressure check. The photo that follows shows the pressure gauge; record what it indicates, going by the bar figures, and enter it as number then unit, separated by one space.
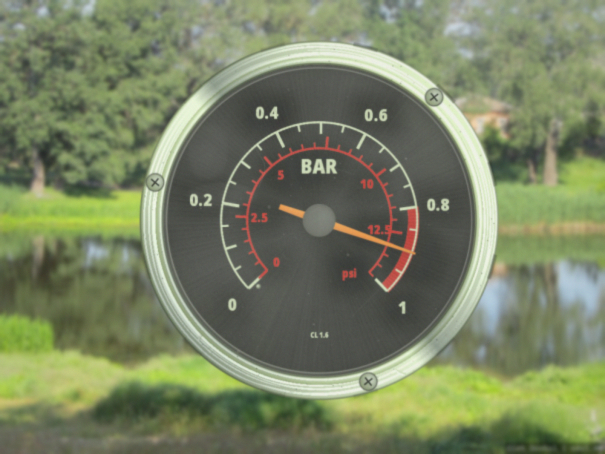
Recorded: 0.9 bar
